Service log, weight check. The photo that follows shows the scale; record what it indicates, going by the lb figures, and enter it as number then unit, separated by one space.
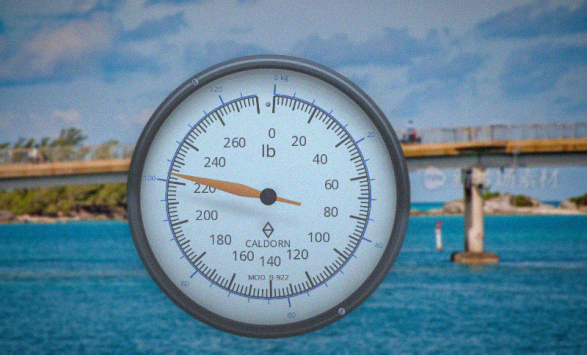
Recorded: 224 lb
